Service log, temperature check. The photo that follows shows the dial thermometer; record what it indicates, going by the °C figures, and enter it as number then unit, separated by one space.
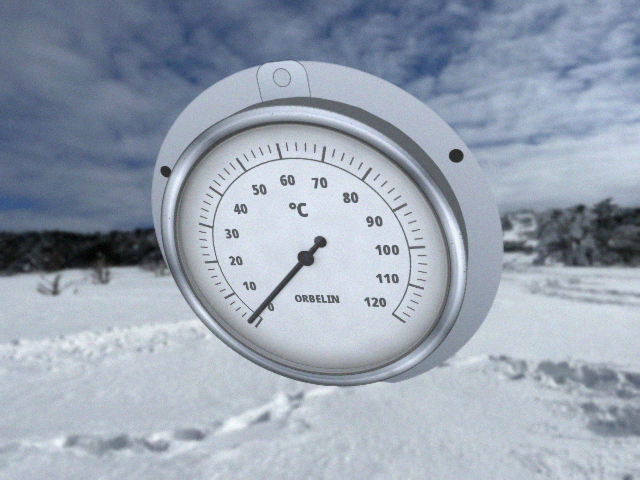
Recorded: 2 °C
